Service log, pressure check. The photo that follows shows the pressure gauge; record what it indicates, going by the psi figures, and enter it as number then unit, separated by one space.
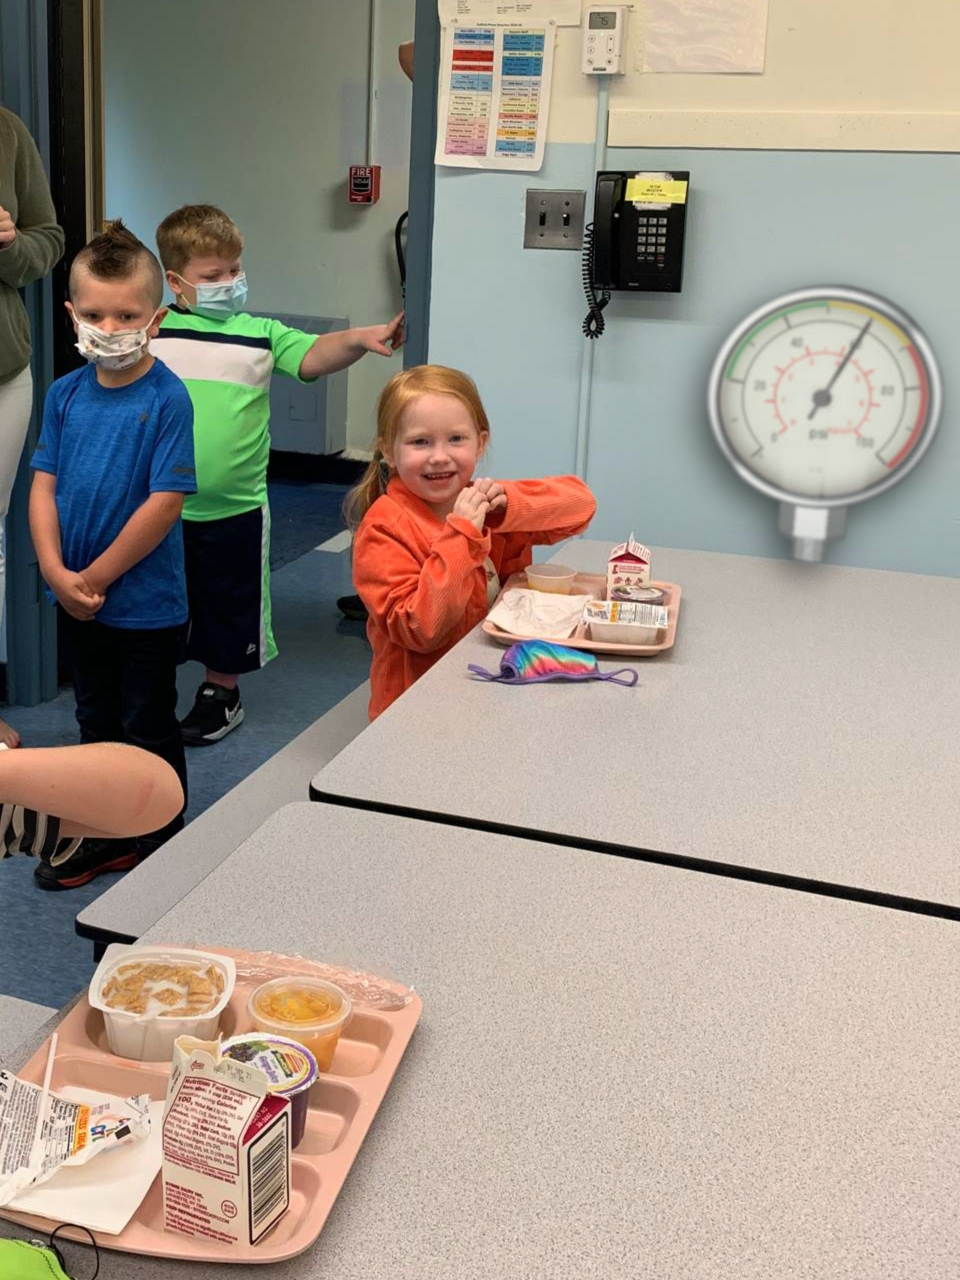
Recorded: 60 psi
